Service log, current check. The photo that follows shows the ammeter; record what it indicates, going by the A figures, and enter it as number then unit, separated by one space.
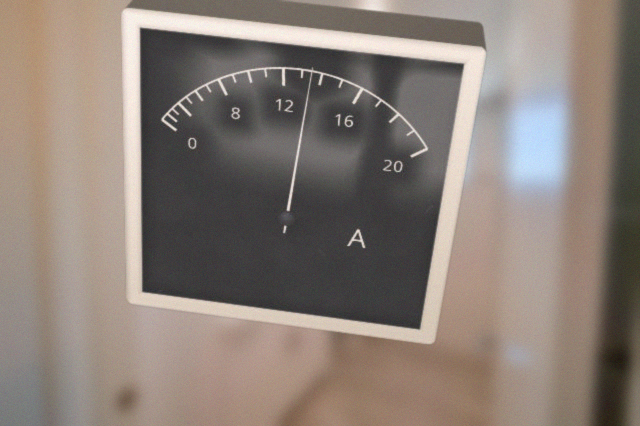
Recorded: 13.5 A
